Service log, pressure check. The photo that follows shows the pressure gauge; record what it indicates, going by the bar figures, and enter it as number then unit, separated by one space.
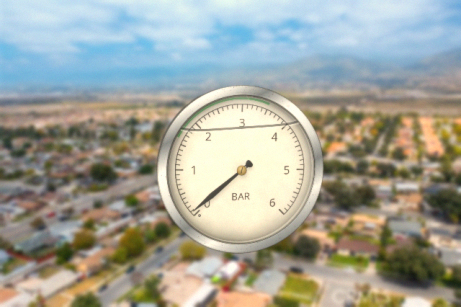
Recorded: 0.1 bar
